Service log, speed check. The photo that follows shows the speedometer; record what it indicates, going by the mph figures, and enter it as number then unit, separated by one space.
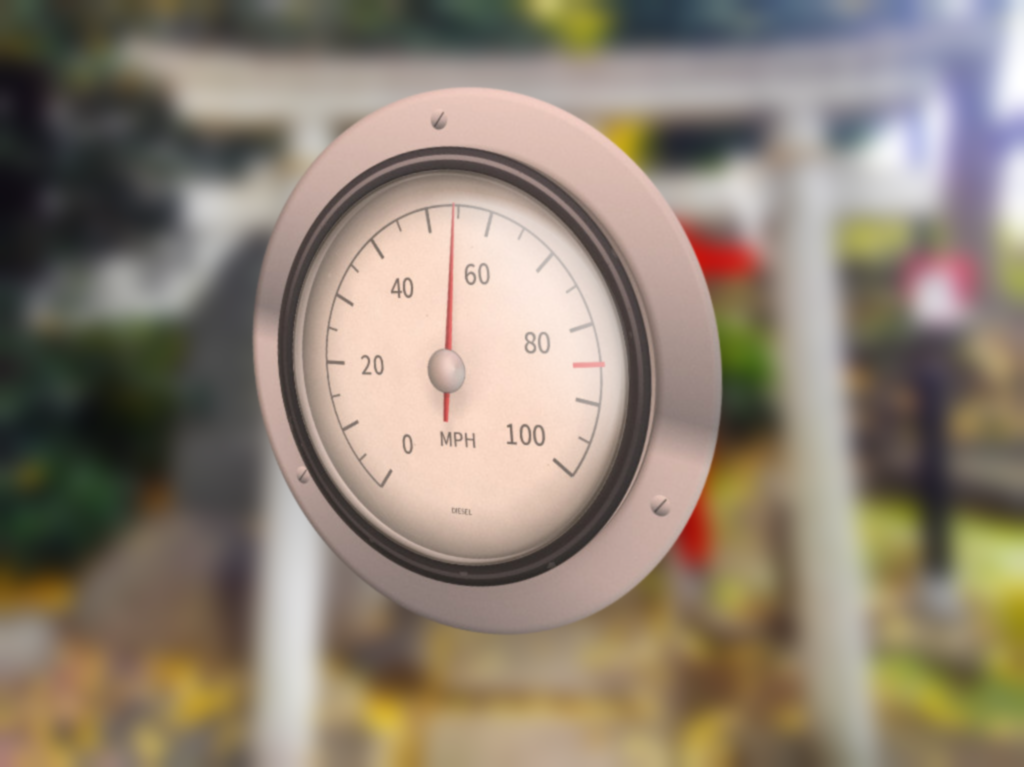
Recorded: 55 mph
